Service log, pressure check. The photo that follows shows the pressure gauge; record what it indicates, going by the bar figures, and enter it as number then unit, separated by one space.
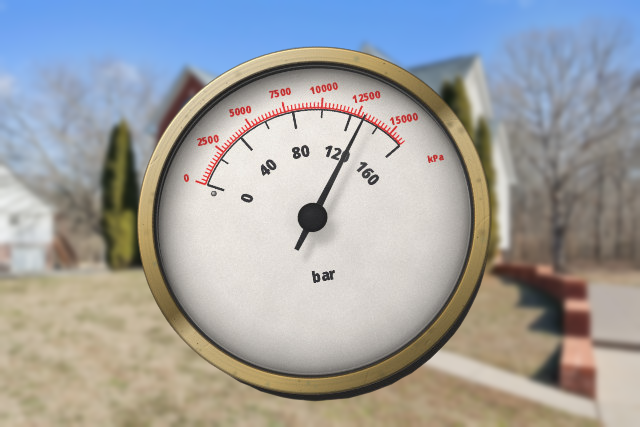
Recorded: 130 bar
